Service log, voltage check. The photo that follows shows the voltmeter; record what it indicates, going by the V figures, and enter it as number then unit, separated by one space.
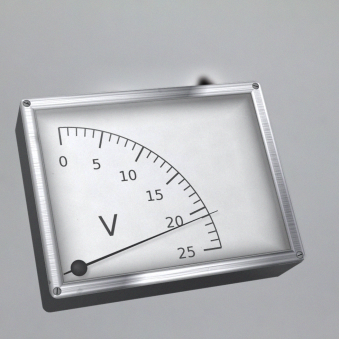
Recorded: 21 V
